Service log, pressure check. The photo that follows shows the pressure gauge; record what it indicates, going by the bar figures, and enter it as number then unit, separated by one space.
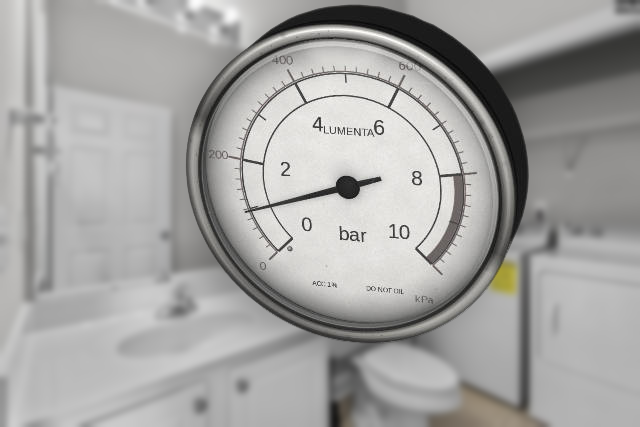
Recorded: 1 bar
